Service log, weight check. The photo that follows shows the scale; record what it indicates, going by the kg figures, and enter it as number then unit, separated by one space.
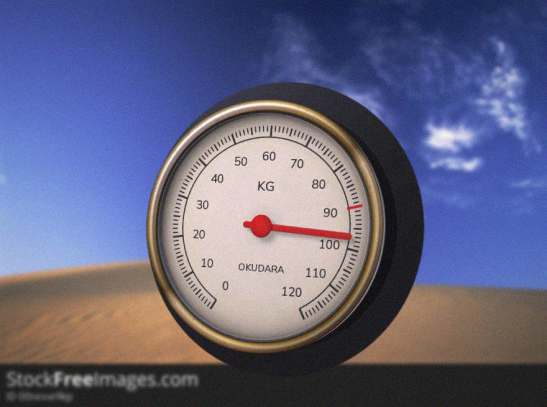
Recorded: 97 kg
